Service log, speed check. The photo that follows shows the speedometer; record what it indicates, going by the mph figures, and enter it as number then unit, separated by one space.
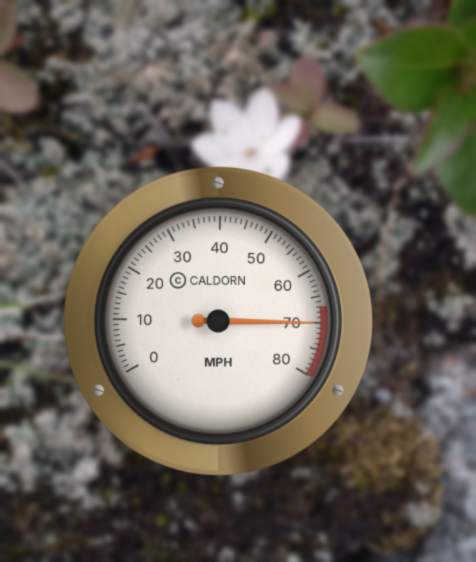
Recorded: 70 mph
